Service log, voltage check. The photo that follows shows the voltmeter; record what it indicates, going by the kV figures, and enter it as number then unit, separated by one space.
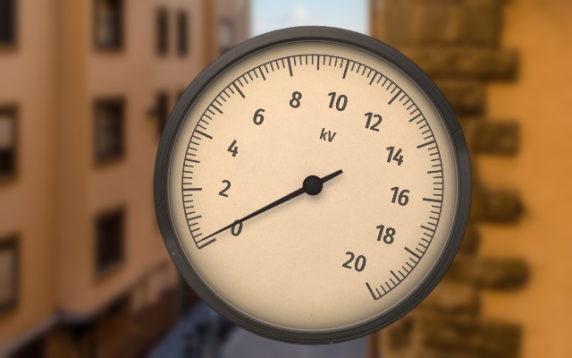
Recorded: 0.2 kV
